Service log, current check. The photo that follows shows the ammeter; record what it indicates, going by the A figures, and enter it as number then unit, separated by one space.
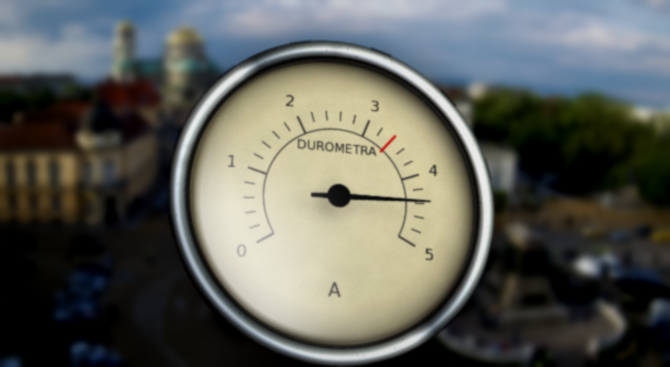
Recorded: 4.4 A
